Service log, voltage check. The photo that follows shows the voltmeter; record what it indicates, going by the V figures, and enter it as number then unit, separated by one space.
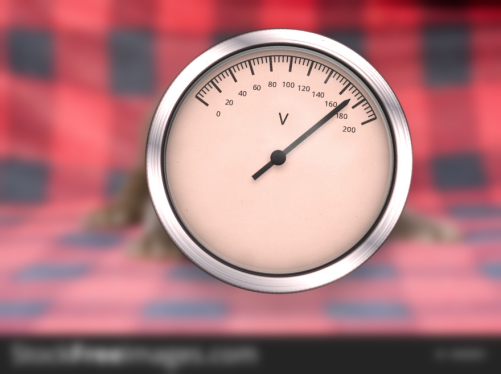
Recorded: 172 V
